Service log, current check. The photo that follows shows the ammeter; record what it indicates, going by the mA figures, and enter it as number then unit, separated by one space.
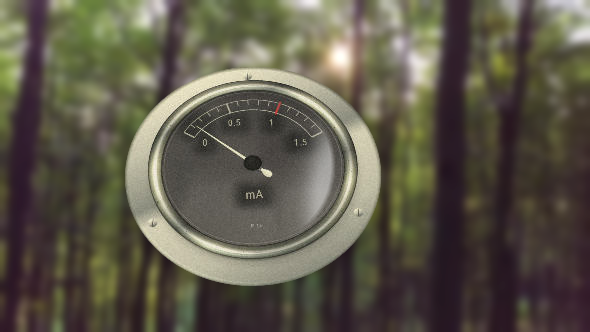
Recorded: 0.1 mA
